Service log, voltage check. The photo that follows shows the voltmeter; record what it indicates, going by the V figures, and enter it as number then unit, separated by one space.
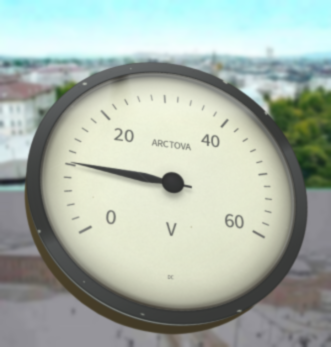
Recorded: 10 V
